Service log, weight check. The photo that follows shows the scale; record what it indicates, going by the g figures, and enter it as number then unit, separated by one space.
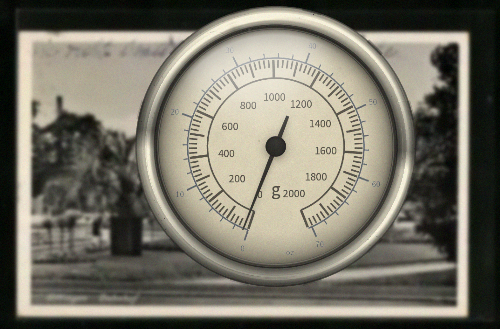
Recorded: 20 g
